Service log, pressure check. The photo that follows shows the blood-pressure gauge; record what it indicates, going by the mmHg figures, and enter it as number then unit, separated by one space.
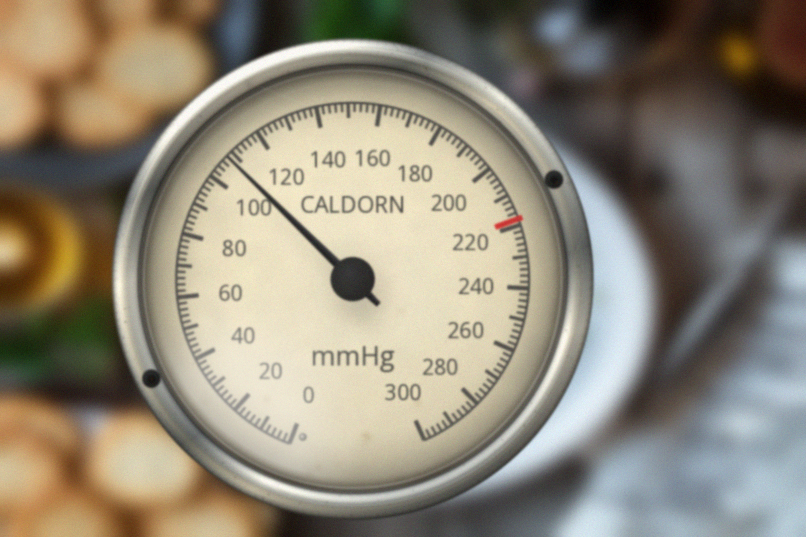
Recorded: 108 mmHg
